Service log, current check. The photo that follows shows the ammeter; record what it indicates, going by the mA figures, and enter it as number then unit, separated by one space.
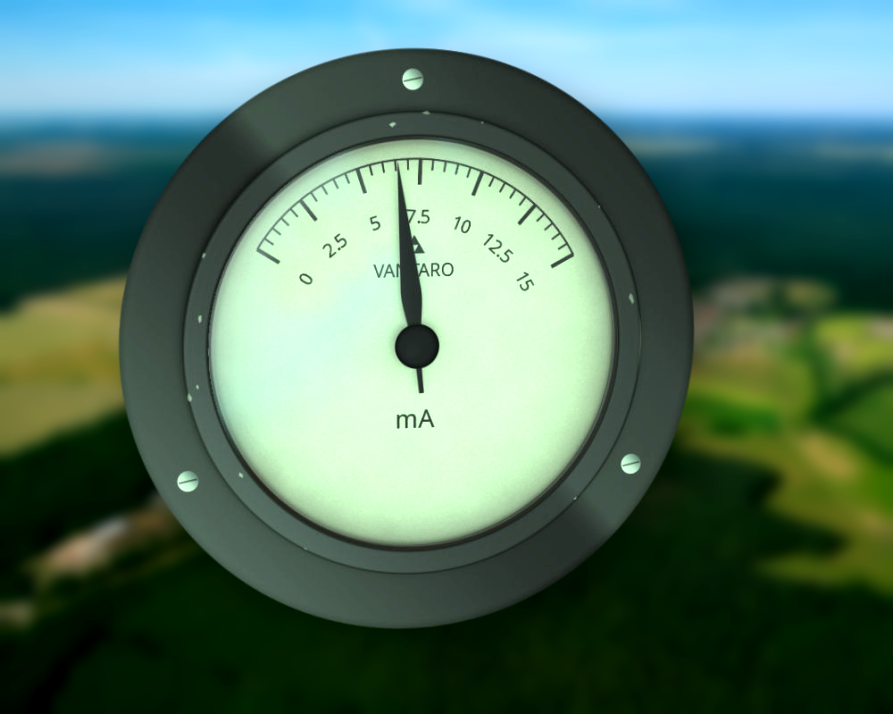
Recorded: 6.5 mA
